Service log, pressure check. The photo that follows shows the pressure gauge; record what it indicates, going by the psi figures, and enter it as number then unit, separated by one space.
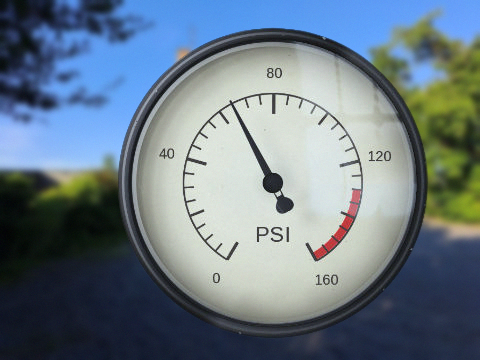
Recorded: 65 psi
